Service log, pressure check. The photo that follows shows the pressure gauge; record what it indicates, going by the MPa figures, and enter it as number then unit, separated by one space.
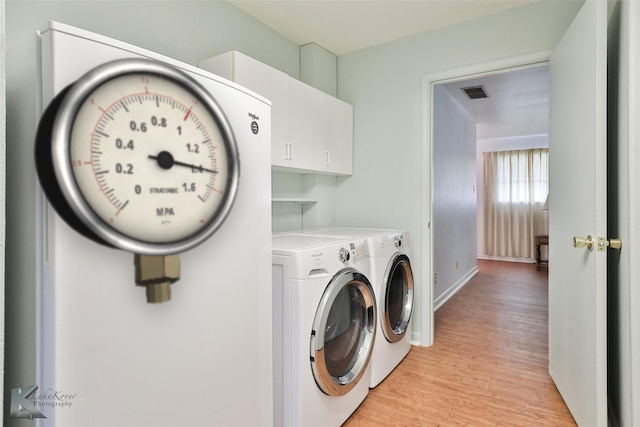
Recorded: 1.4 MPa
